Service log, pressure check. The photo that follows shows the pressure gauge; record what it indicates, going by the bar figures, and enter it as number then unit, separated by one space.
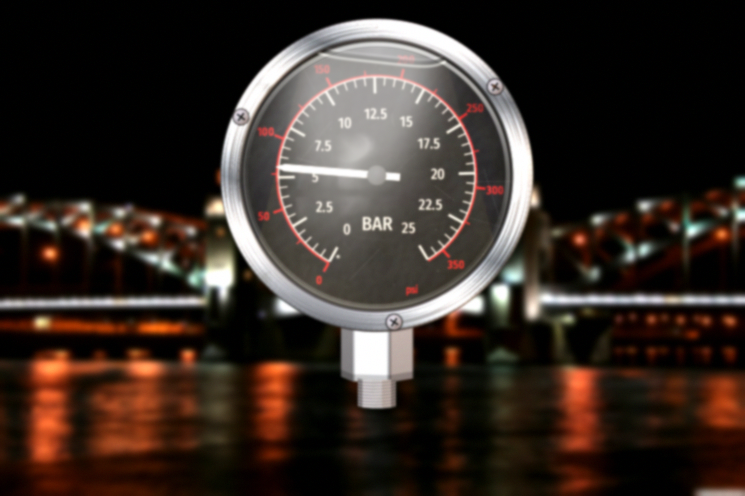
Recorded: 5.5 bar
